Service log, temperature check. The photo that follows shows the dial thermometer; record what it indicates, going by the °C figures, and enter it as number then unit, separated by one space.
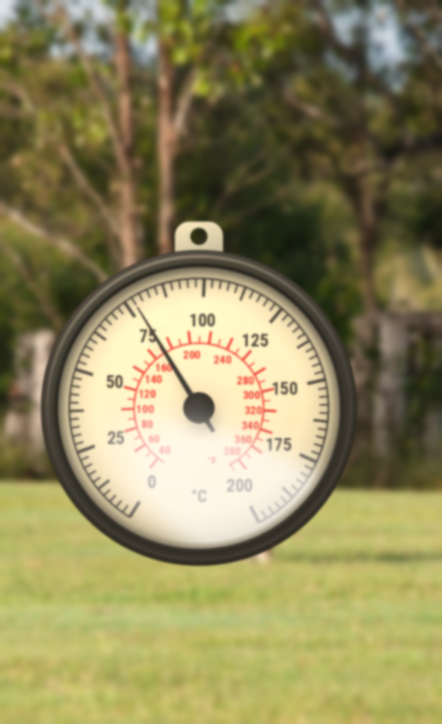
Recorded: 77.5 °C
